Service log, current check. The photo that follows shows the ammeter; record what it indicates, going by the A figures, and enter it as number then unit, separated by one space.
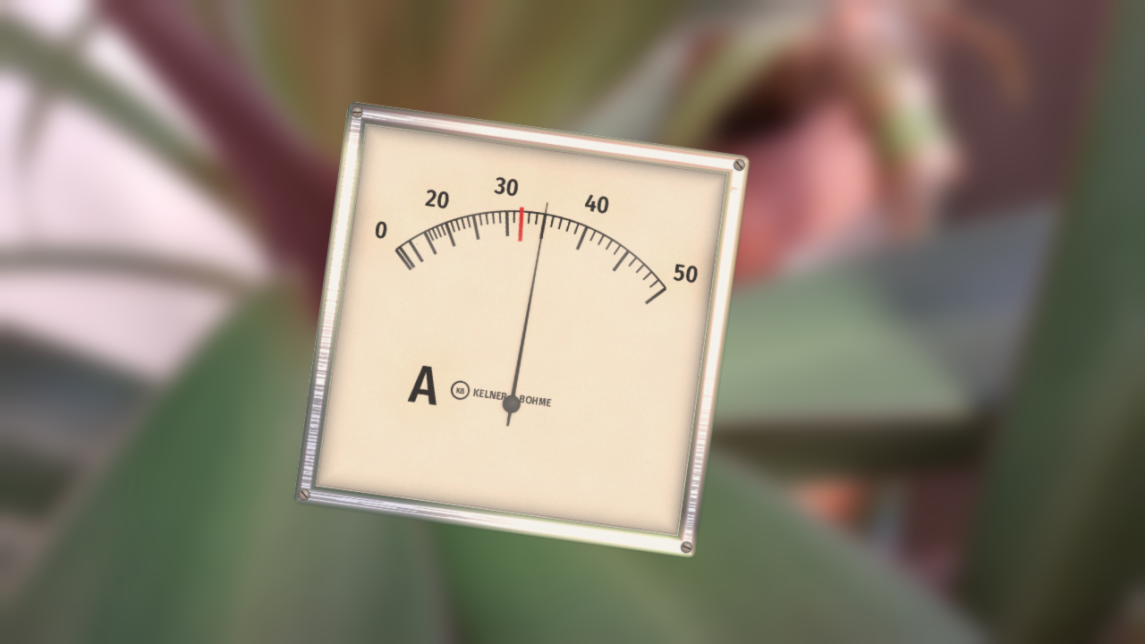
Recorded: 35 A
